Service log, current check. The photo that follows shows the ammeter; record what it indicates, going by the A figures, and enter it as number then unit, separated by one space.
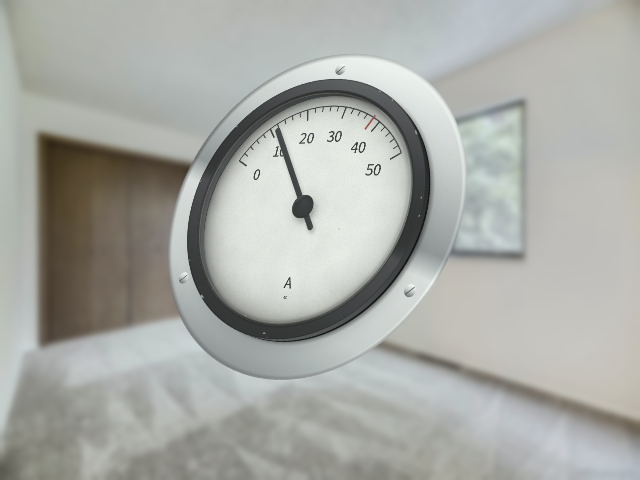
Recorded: 12 A
